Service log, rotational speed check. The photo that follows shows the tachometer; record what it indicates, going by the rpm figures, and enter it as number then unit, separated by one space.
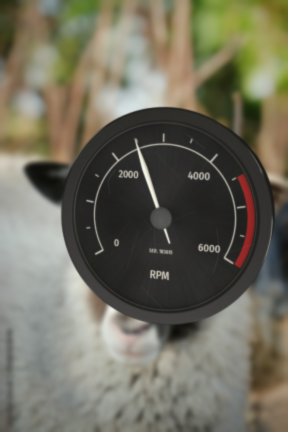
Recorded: 2500 rpm
